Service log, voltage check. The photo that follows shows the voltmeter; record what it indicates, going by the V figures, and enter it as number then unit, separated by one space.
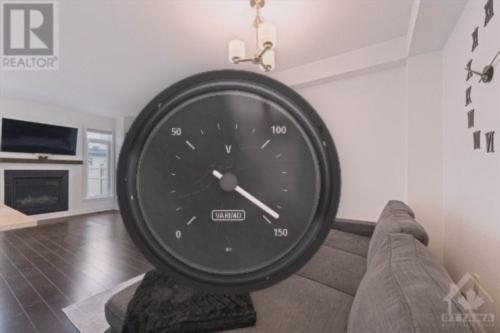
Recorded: 145 V
